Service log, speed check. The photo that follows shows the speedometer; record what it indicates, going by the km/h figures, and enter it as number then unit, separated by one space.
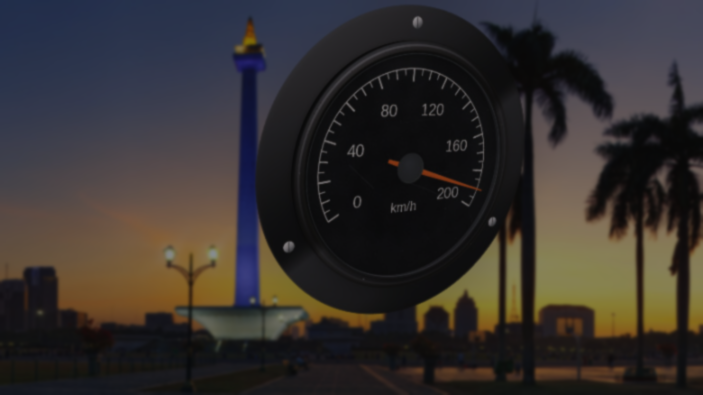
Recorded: 190 km/h
